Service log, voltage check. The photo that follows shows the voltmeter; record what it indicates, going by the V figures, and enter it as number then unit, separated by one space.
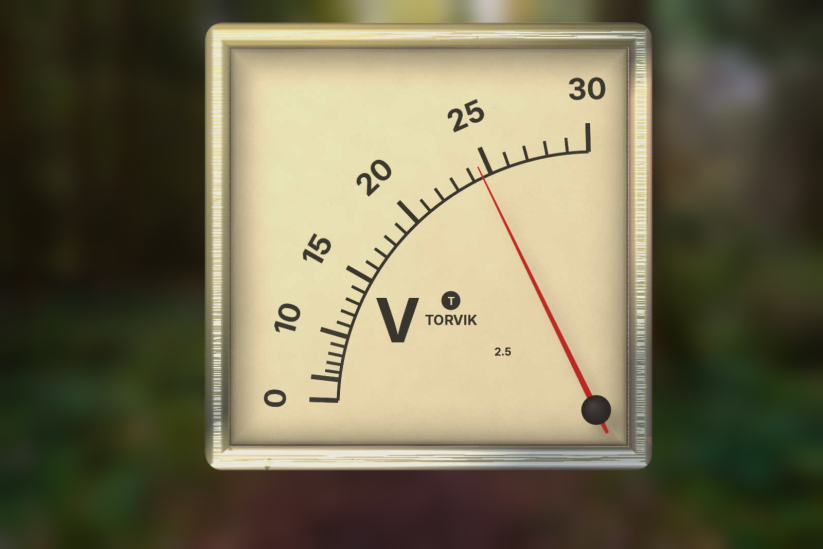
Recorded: 24.5 V
